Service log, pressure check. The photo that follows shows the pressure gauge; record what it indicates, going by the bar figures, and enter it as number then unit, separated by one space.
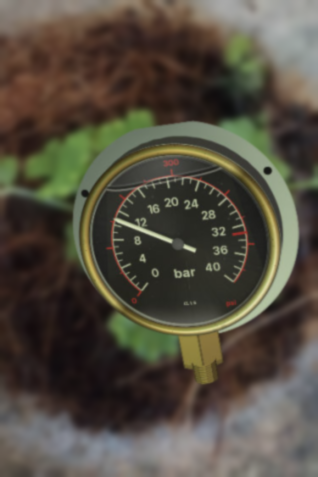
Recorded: 11 bar
